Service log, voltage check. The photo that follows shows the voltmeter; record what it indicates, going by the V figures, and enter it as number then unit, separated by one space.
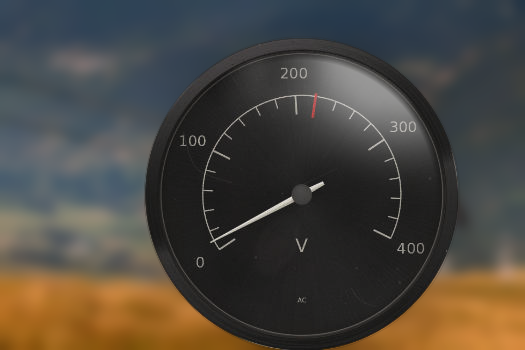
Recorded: 10 V
